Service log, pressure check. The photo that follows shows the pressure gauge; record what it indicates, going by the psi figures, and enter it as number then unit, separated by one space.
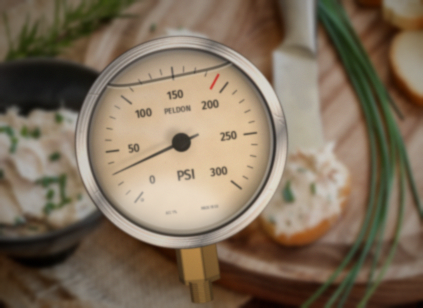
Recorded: 30 psi
